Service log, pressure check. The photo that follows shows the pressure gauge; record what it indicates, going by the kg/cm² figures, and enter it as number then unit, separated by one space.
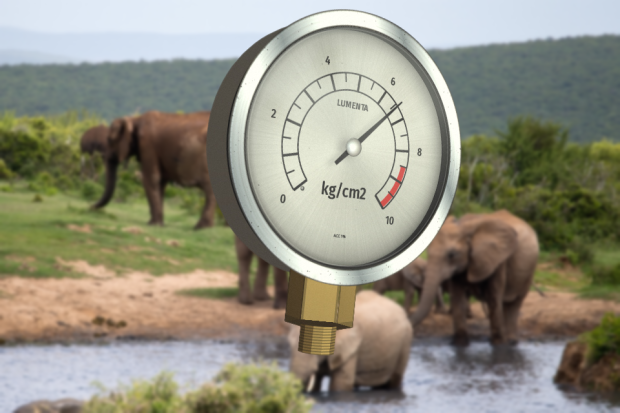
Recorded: 6.5 kg/cm²
